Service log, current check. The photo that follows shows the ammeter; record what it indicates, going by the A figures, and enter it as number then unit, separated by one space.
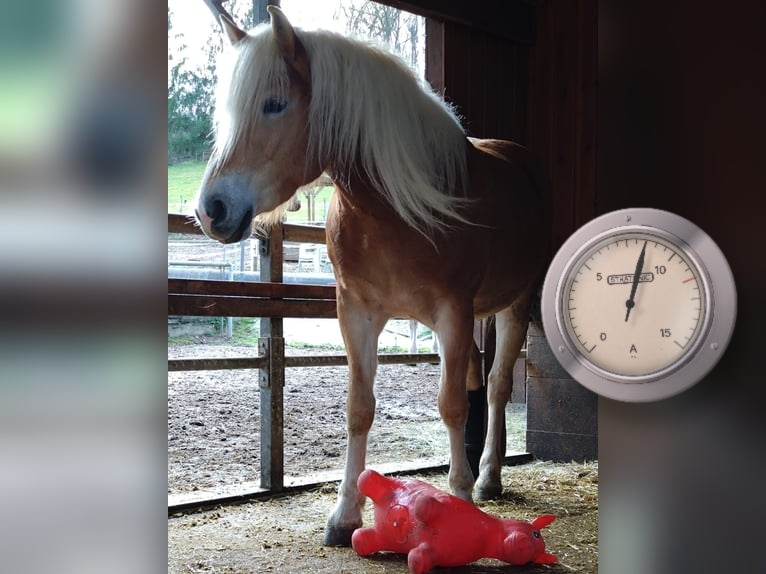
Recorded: 8.5 A
